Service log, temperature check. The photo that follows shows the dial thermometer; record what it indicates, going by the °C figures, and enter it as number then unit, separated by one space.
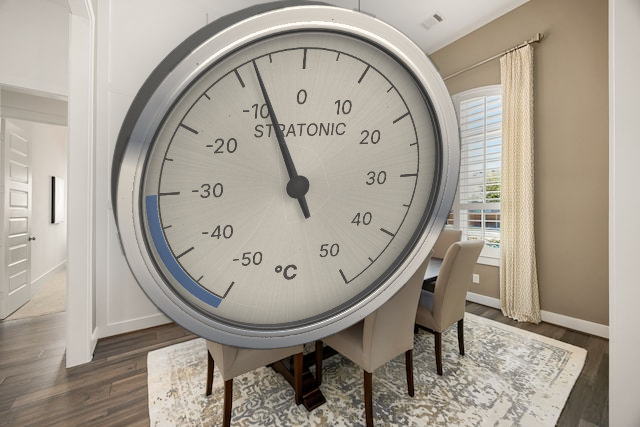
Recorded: -7.5 °C
